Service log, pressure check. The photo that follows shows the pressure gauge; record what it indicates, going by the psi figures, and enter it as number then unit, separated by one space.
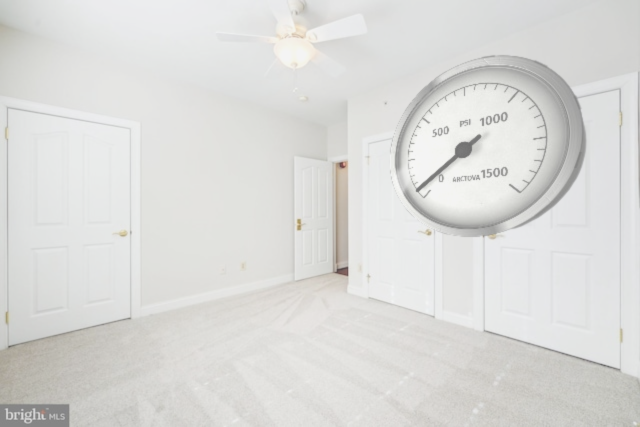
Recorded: 50 psi
